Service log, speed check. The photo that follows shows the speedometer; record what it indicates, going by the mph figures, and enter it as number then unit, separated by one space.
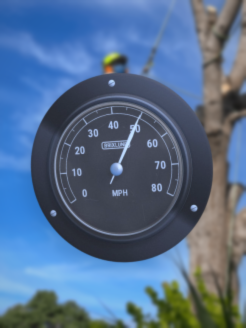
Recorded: 50 mph
